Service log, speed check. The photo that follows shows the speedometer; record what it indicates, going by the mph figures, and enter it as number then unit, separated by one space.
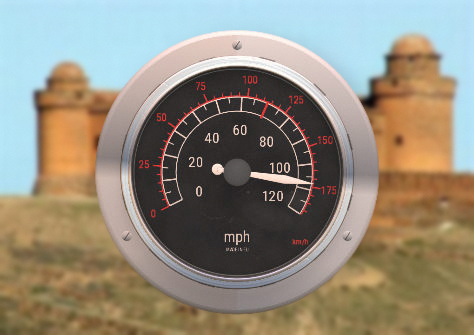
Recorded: 107.5 mph
